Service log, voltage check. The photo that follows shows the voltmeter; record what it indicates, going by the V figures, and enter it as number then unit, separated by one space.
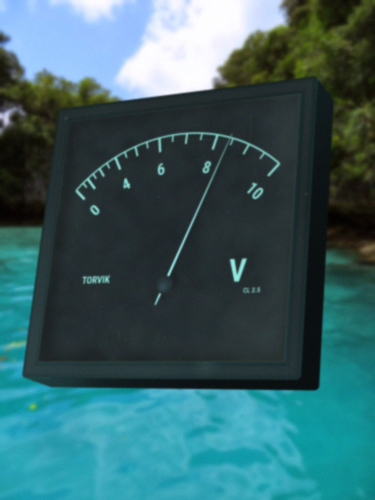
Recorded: 8.5 V
